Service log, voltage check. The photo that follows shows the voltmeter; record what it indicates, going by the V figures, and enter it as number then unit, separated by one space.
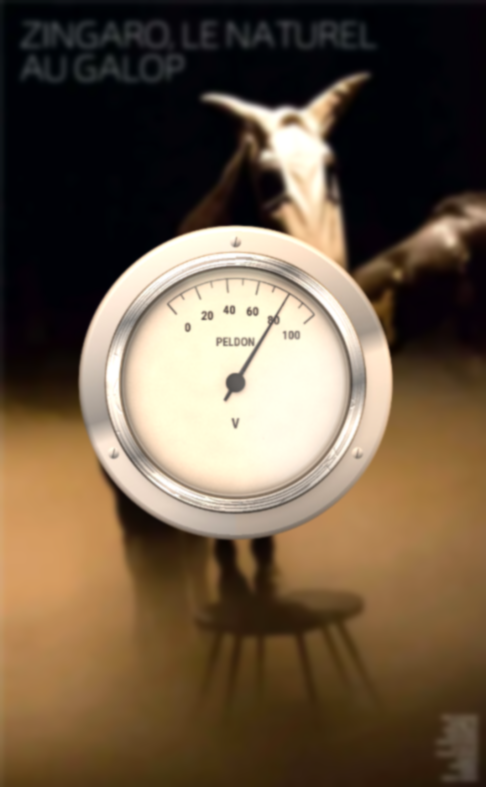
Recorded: 80 V
